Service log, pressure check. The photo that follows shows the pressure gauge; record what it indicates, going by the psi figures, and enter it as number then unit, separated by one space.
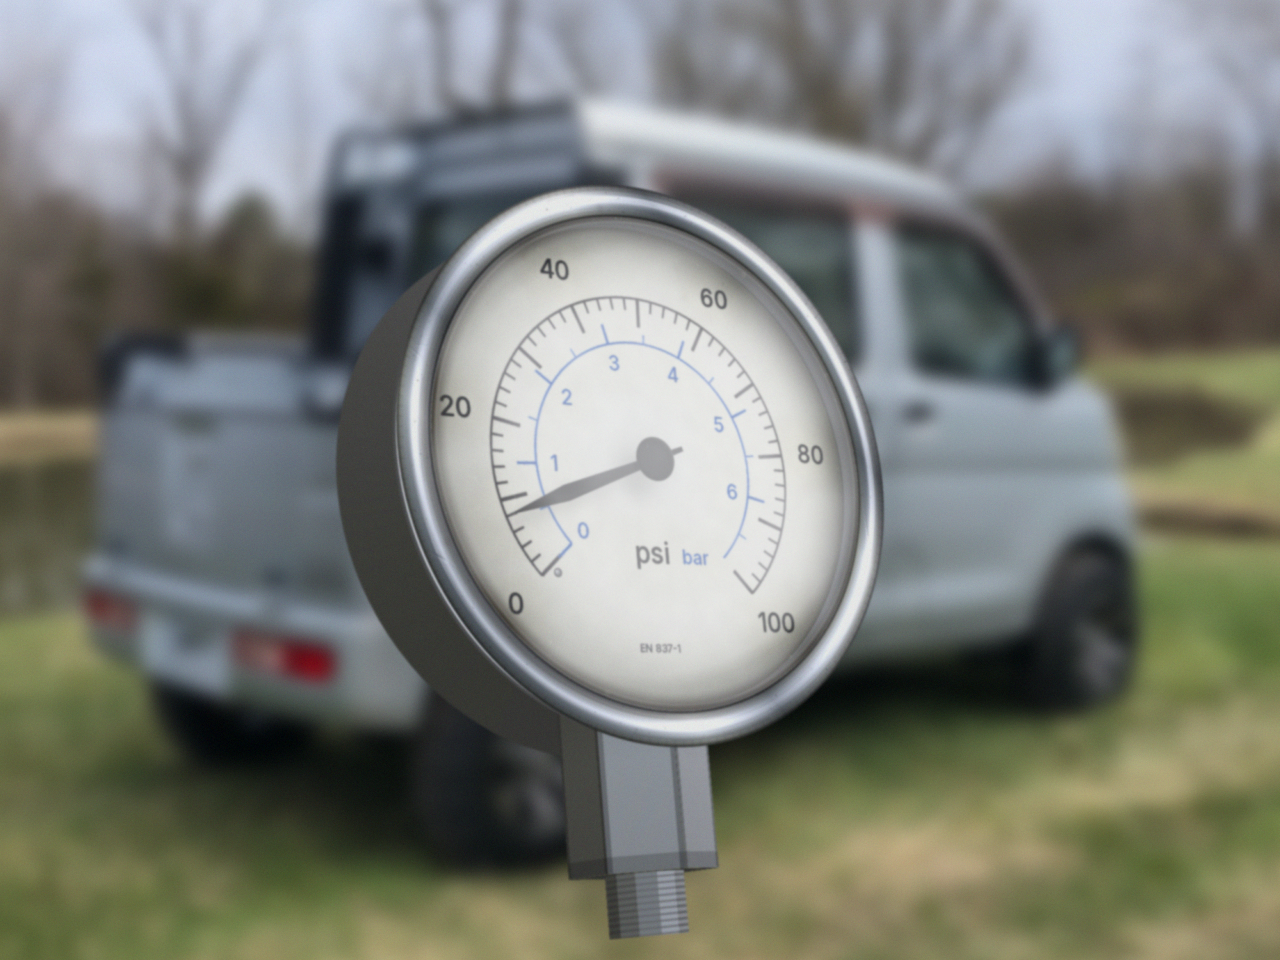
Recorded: 8 psi
